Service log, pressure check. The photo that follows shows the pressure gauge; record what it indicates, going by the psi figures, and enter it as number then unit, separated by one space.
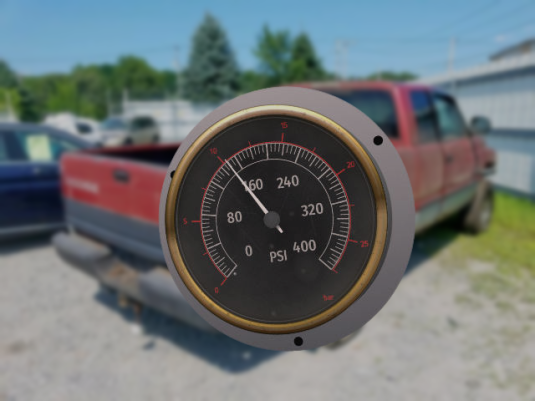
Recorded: 150 psi
